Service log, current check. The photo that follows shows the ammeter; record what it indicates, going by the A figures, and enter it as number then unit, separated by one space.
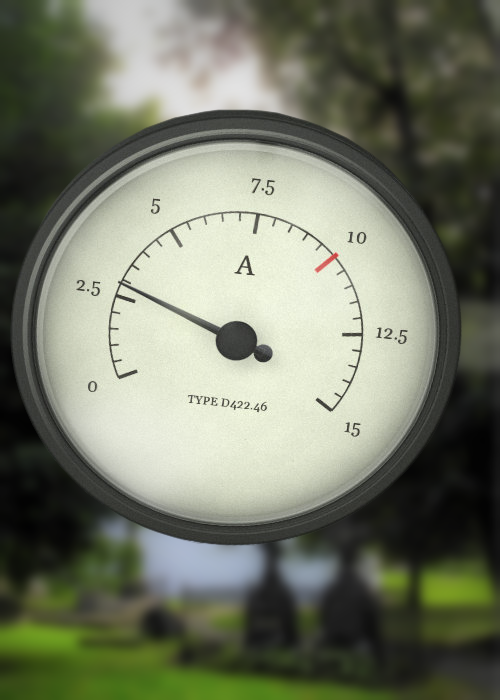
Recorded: 3 A
